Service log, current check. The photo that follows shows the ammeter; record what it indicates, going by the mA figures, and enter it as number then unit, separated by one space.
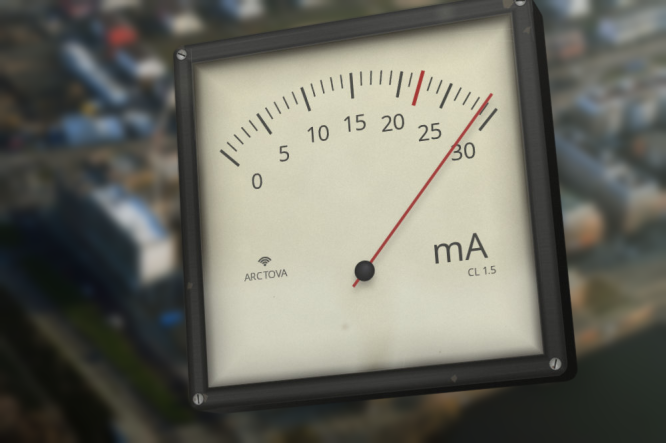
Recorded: 29 mA
